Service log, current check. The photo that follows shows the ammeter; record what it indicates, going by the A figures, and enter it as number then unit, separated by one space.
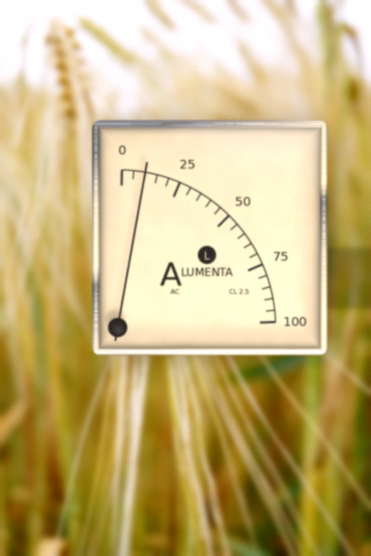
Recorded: 10 A
